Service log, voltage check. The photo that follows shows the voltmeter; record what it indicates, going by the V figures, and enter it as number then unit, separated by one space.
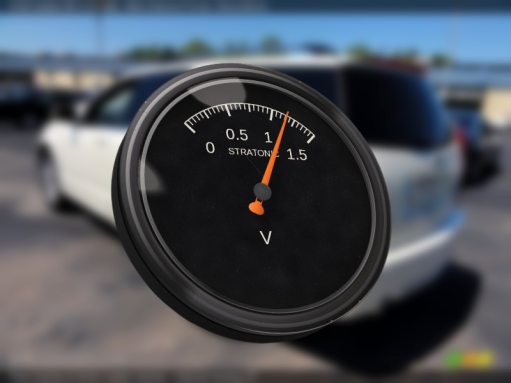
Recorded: 1.15 V
